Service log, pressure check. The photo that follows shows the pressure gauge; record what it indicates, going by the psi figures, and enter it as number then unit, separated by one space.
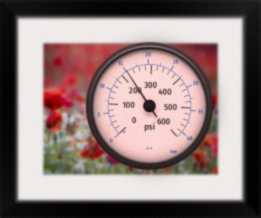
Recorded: 220 psi
